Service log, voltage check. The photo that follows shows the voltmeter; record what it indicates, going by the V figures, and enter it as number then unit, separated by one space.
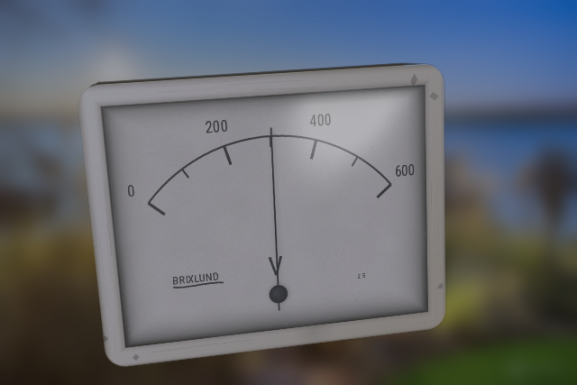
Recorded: 300 V
